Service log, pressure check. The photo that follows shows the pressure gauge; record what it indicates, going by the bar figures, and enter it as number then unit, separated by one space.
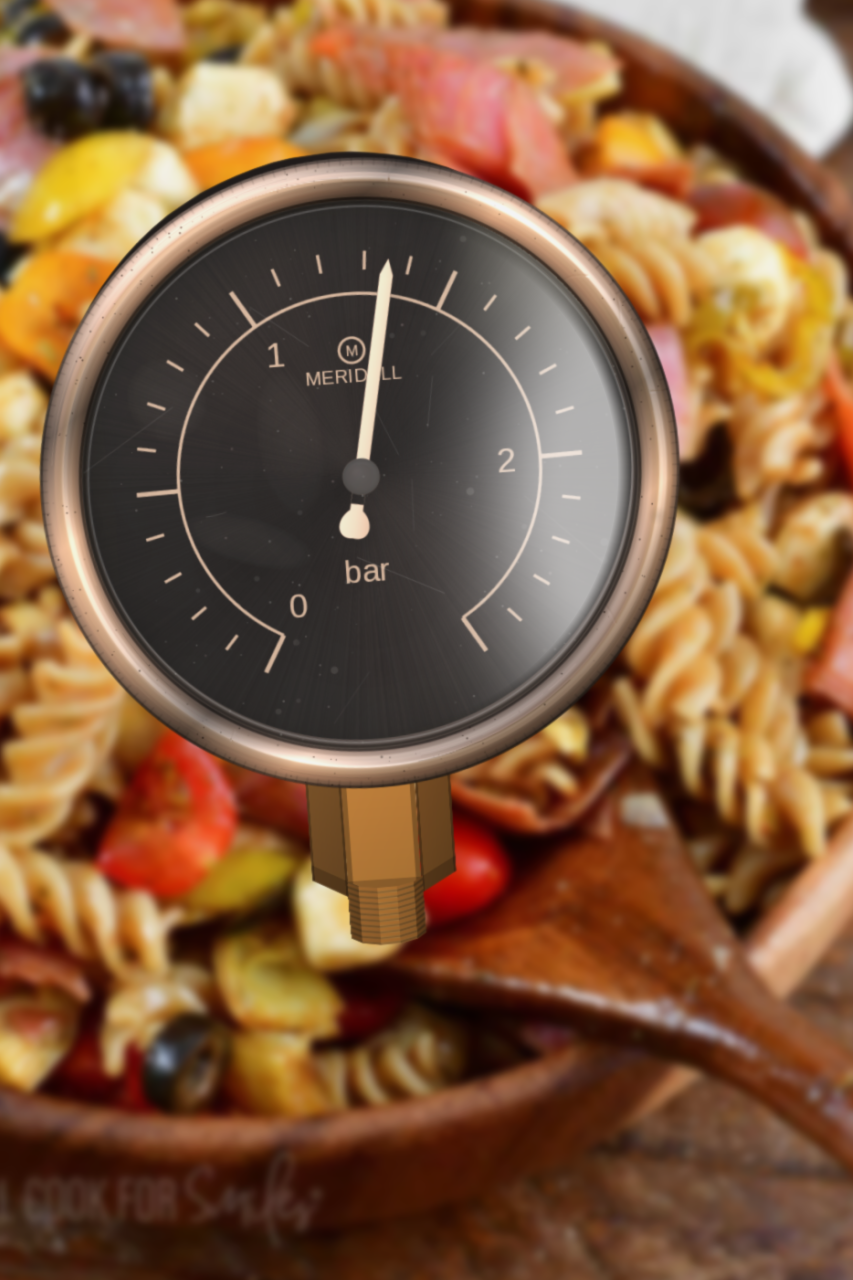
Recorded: 1.35 bar
